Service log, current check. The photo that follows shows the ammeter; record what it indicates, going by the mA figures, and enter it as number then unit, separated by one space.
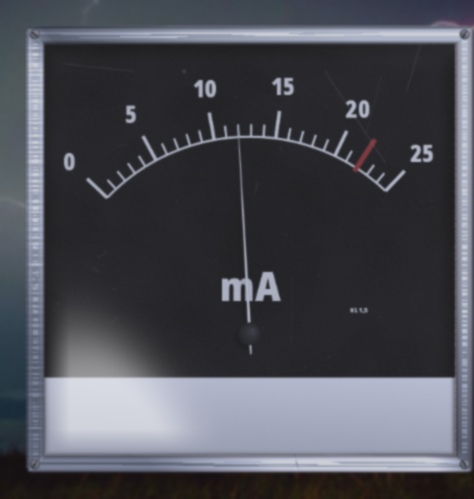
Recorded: 12 mA
